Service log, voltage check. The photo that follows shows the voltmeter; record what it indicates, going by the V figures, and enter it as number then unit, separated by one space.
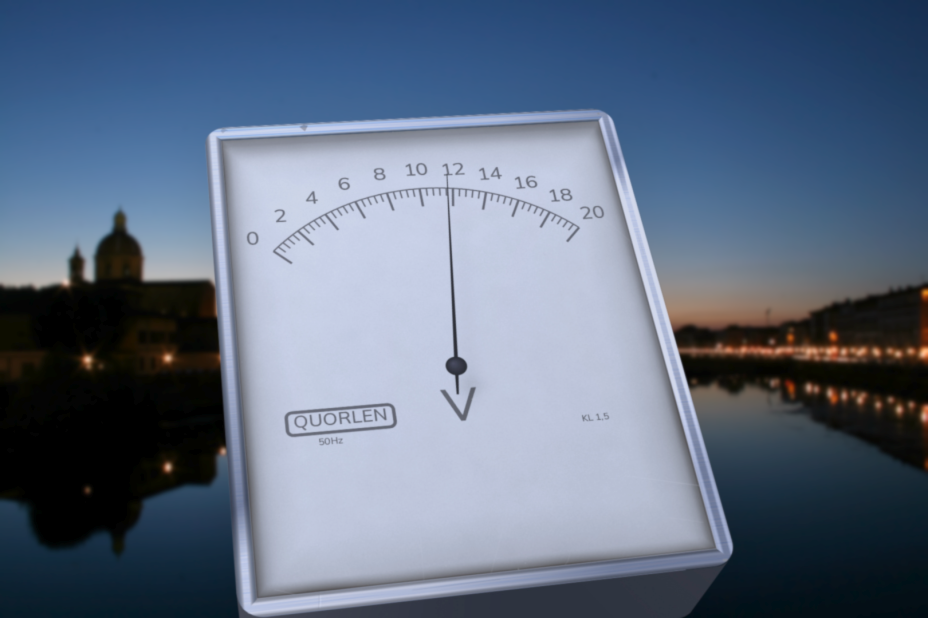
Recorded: 11.6 V
